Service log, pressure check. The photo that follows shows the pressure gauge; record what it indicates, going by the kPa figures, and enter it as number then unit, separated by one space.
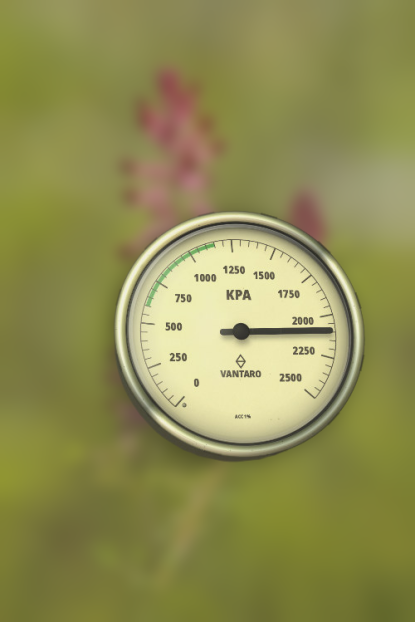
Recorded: 2100 kPa
